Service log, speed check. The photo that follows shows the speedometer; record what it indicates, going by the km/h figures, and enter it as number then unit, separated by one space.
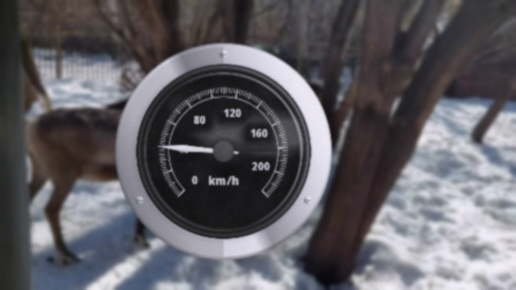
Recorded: 40 km/h
